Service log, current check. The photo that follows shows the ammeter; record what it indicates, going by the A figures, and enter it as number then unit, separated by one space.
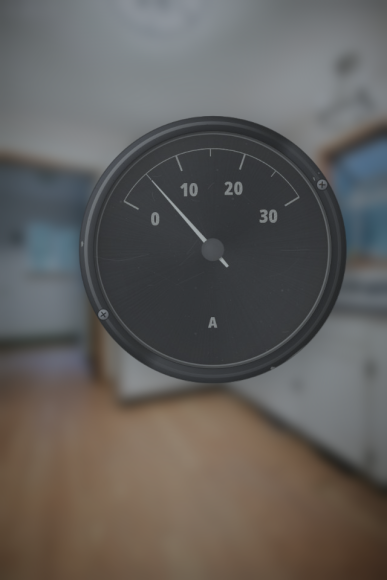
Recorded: 5 A
